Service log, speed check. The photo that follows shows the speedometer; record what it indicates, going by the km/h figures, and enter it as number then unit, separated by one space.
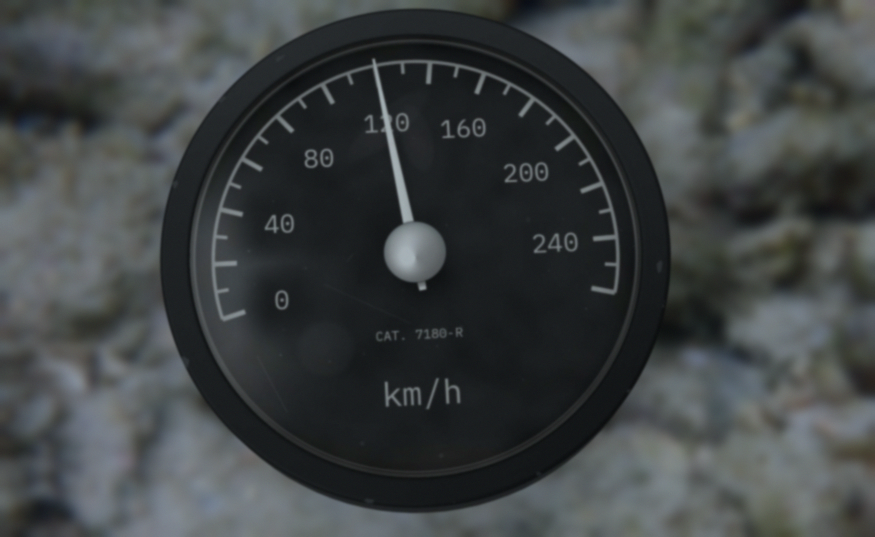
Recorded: 120 km/h
